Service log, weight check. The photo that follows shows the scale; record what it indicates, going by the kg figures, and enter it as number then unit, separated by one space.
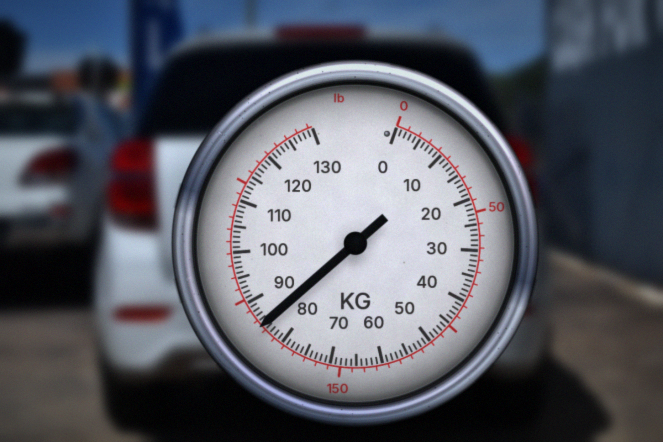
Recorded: 85 kg
